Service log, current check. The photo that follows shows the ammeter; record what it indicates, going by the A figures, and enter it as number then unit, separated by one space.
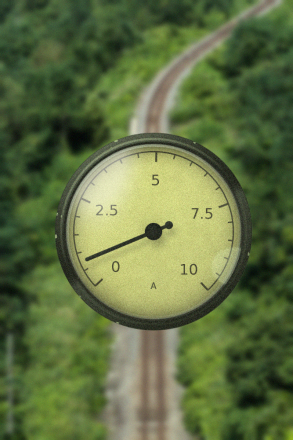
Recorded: 0.75 A
